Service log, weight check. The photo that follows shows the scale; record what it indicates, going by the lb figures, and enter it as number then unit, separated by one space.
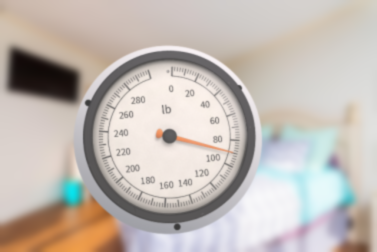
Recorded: 90 lb
